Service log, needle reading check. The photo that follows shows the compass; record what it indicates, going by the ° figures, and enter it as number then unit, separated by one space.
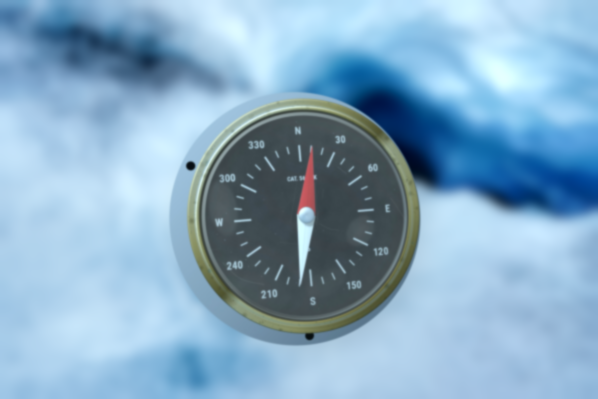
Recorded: 10 °
